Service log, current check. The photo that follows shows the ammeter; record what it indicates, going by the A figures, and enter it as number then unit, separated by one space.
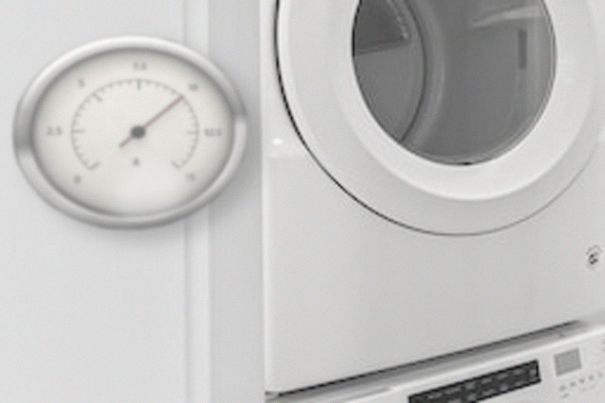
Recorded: 10 A
